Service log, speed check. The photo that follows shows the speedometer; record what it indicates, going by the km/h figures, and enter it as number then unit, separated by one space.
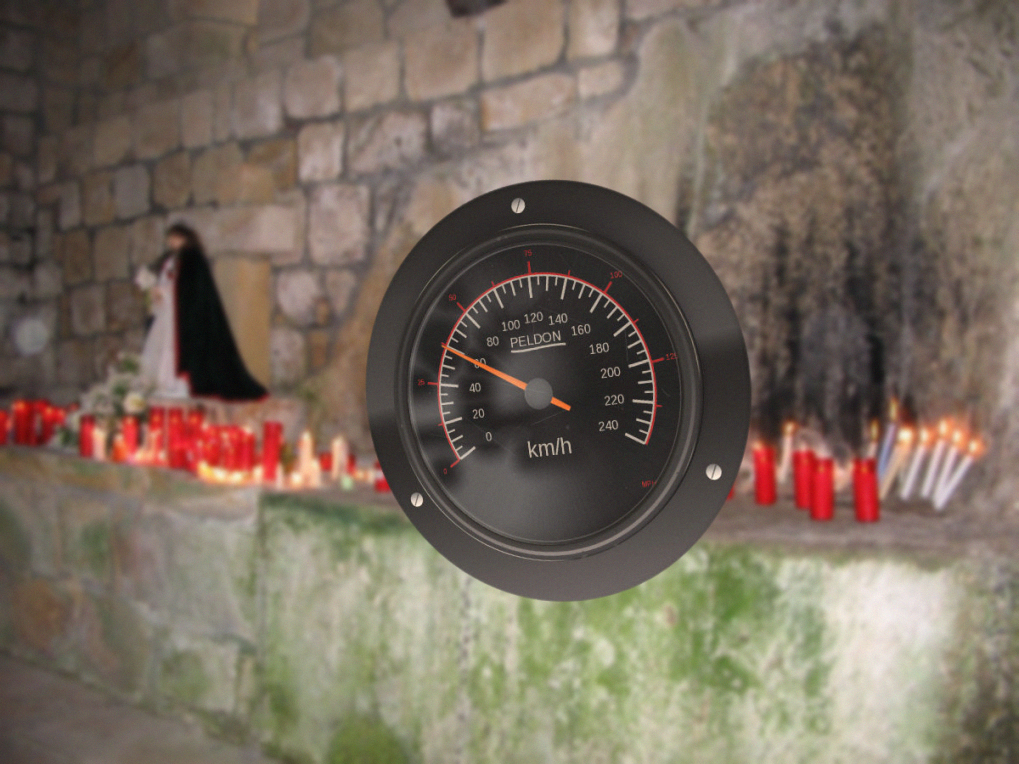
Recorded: 60 km/h
